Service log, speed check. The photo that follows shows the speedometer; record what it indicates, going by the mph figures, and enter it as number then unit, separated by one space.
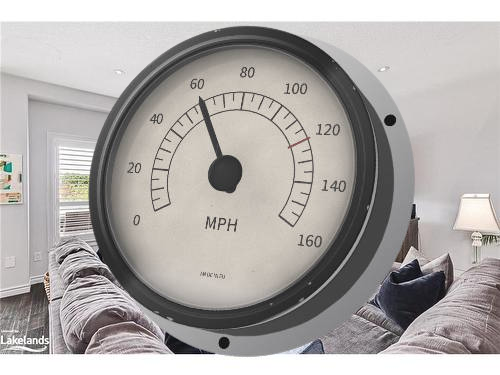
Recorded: 60 mph
